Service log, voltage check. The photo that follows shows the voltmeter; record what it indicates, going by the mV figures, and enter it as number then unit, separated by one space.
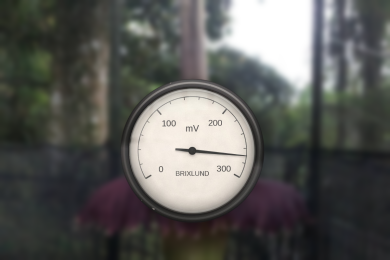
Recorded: 270 mV
